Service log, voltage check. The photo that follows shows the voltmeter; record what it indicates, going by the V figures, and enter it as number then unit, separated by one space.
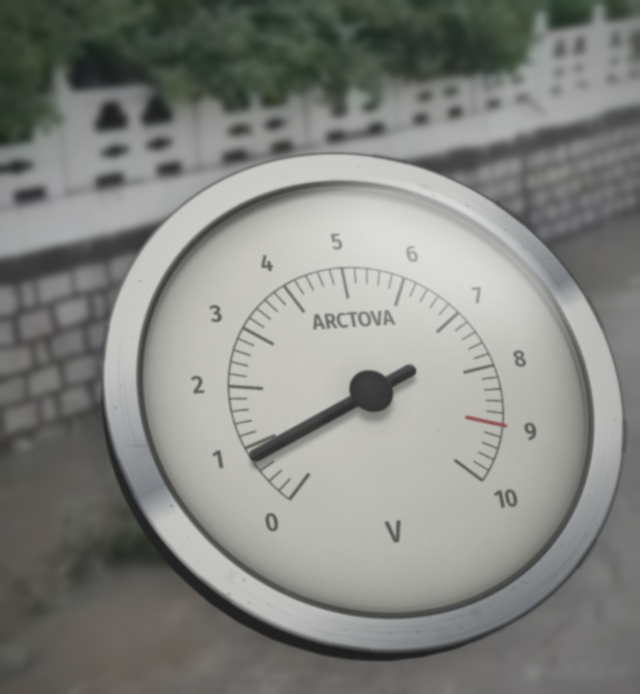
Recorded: 0.8 V
